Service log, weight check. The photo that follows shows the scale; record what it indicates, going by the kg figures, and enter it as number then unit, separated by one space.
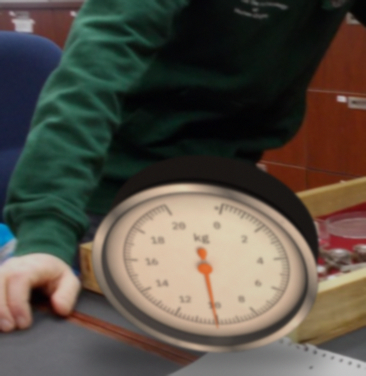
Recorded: 10 kg
